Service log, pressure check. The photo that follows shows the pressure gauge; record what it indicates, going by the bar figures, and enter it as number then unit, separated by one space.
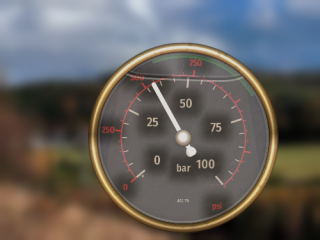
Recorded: 37.5 bar
